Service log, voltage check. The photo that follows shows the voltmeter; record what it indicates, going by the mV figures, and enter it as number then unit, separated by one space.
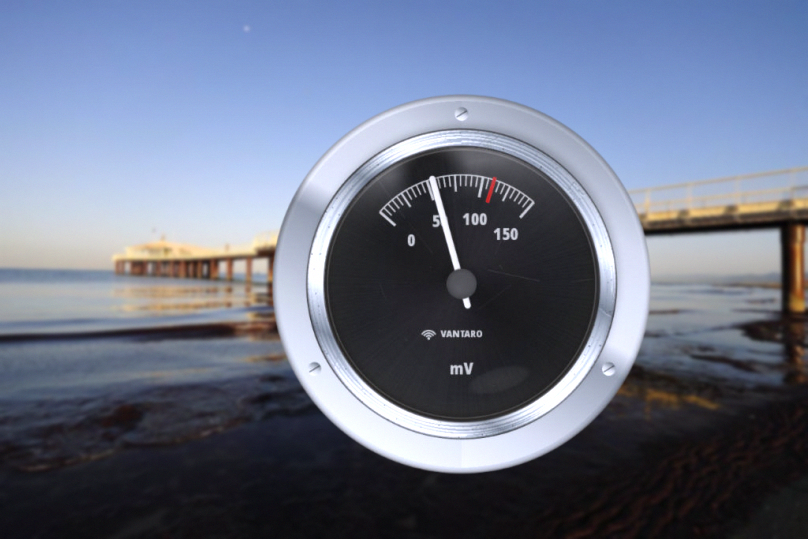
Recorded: 55 mV
